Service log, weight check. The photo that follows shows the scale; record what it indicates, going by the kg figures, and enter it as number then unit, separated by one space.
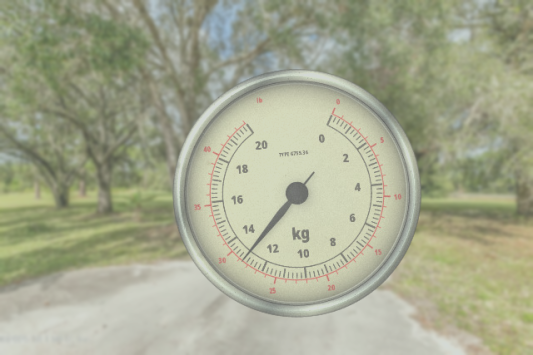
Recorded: 13 kg
